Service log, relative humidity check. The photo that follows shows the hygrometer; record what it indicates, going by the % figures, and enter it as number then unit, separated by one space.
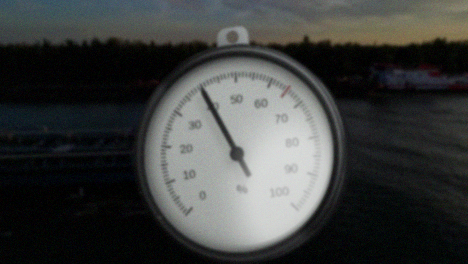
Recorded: 40 %
